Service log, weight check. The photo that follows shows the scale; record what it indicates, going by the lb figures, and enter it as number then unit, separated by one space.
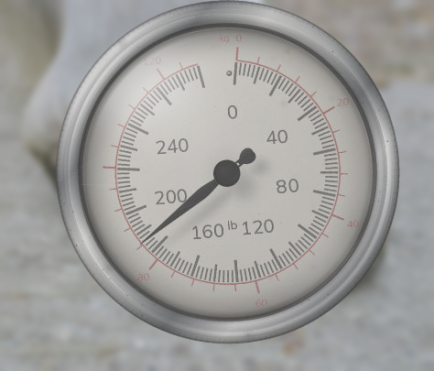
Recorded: 186 lb
